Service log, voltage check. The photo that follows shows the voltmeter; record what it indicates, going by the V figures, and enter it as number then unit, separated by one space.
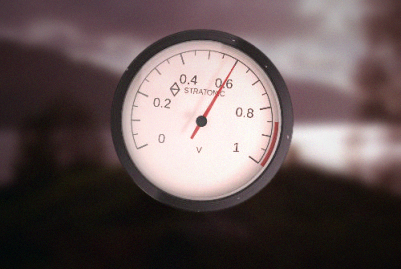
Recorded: 0.6 V
